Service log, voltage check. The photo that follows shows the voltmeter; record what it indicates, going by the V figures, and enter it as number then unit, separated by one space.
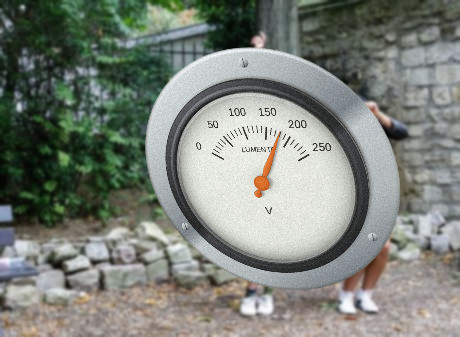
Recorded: 180 V
